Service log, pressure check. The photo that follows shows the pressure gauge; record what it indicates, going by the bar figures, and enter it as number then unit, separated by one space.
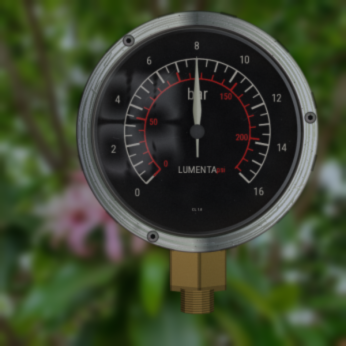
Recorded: 8 bar
